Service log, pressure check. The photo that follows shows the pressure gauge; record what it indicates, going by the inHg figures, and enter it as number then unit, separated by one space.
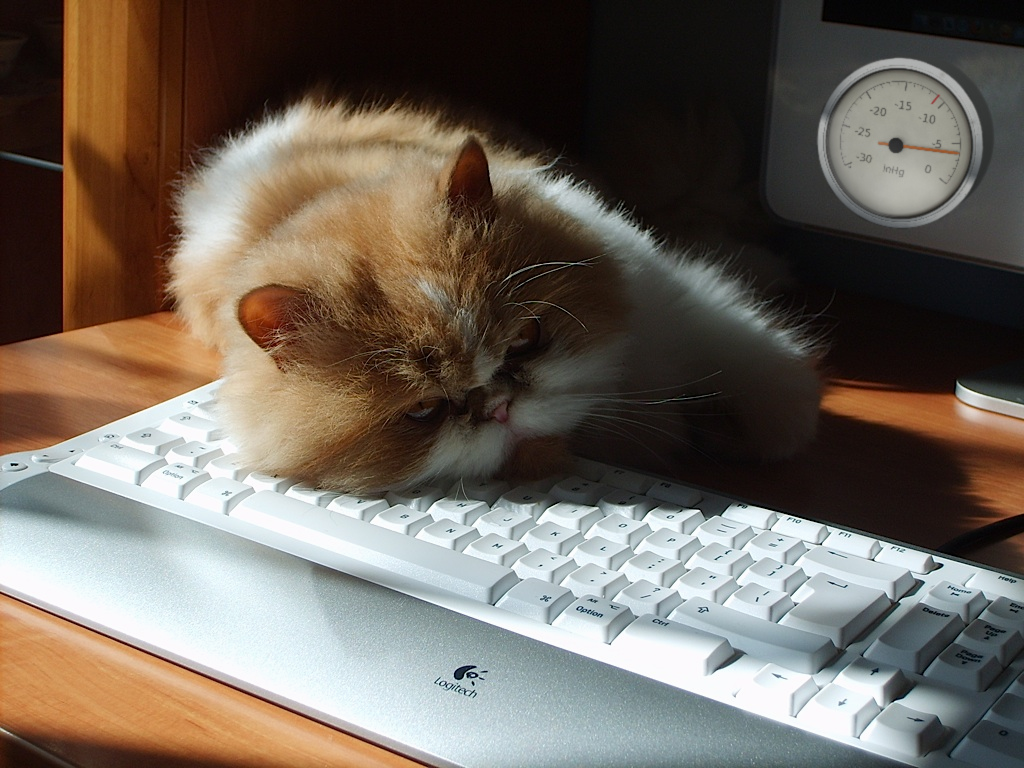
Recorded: -4 inHg
